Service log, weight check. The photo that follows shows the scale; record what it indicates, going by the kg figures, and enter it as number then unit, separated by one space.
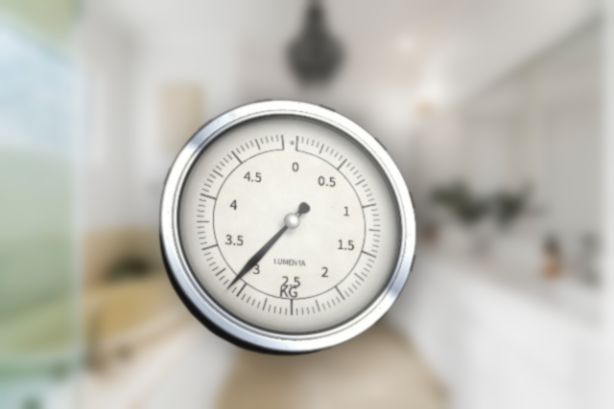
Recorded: 3.1 kg
